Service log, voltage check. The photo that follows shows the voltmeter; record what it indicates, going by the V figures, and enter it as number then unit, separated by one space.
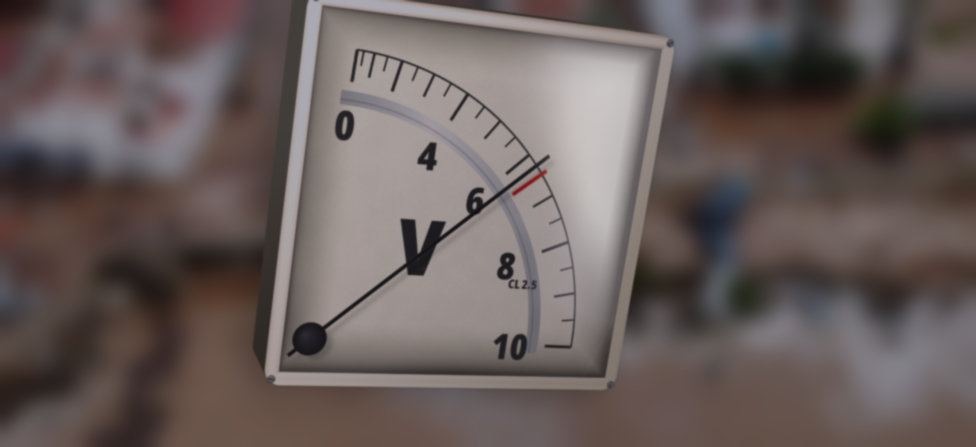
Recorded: 6.25 V
